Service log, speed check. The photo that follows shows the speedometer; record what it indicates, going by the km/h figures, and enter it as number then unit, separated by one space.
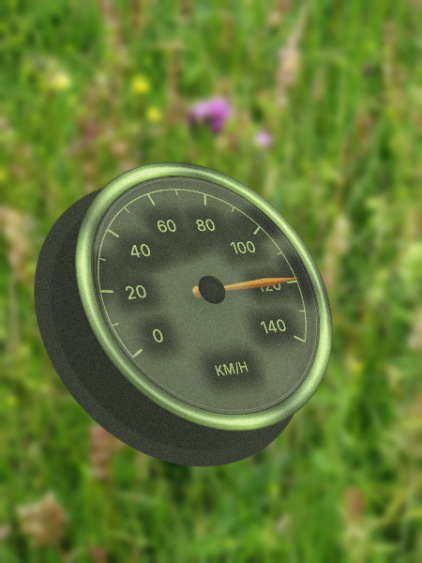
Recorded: 120 km/h
